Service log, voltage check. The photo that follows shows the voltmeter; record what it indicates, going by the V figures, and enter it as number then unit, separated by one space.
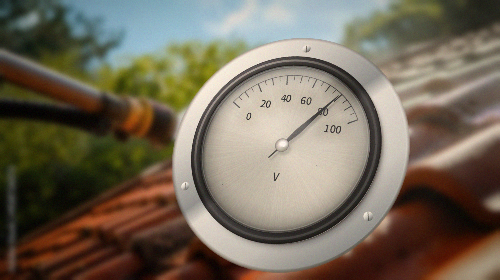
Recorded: 80 V
